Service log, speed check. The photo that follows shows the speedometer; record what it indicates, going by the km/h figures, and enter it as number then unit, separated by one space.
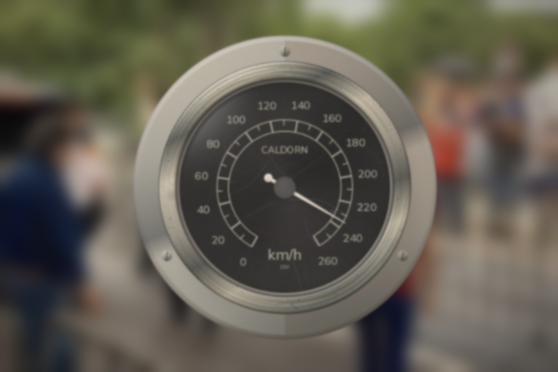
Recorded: 235 km/h
